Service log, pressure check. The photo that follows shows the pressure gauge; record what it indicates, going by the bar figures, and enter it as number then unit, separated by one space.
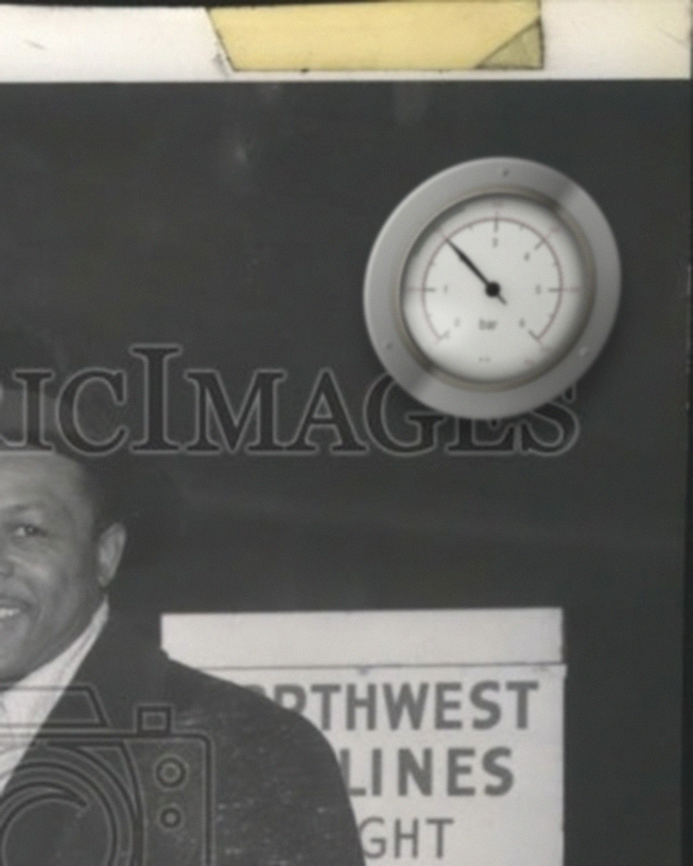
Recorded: 2 bar
